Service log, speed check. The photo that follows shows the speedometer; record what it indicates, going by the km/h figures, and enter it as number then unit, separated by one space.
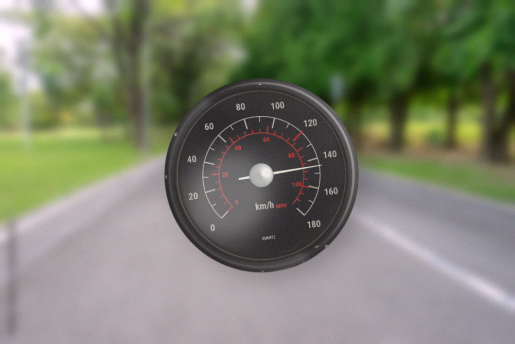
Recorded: 145 km/h
